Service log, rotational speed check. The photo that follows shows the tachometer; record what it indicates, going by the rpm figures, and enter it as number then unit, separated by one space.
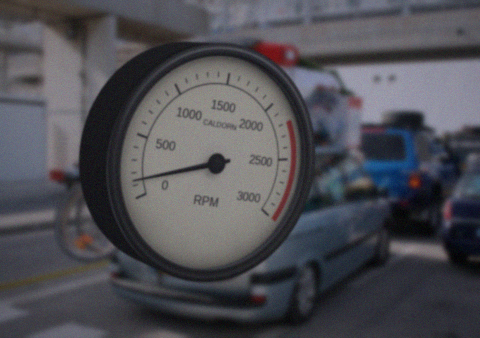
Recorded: 150 rpm
